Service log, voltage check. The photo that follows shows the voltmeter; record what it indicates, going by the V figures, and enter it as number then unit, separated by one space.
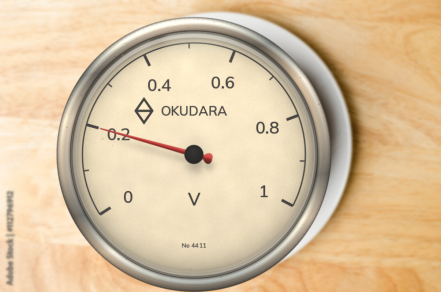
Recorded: 0.2 V
